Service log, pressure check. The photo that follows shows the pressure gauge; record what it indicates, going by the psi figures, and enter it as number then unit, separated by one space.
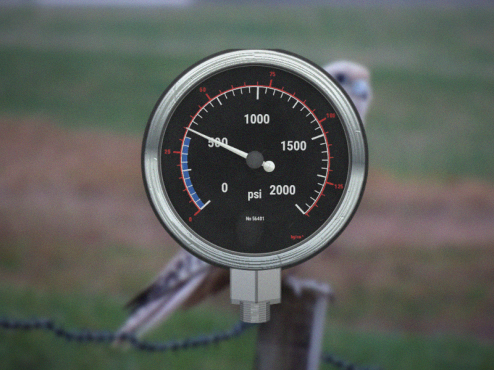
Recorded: 500 psi
